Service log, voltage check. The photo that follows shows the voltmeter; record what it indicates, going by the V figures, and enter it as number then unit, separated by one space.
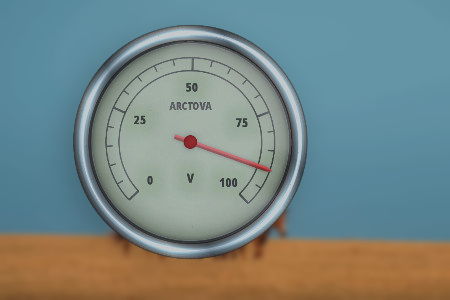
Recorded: 90 V
